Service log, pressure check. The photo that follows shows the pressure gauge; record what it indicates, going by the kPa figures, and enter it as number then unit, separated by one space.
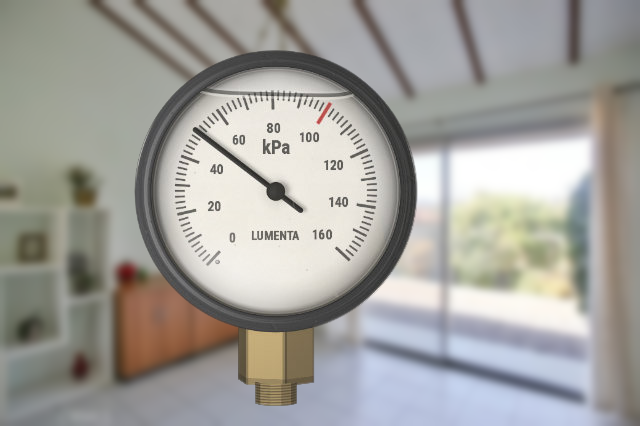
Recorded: 50 kPa
